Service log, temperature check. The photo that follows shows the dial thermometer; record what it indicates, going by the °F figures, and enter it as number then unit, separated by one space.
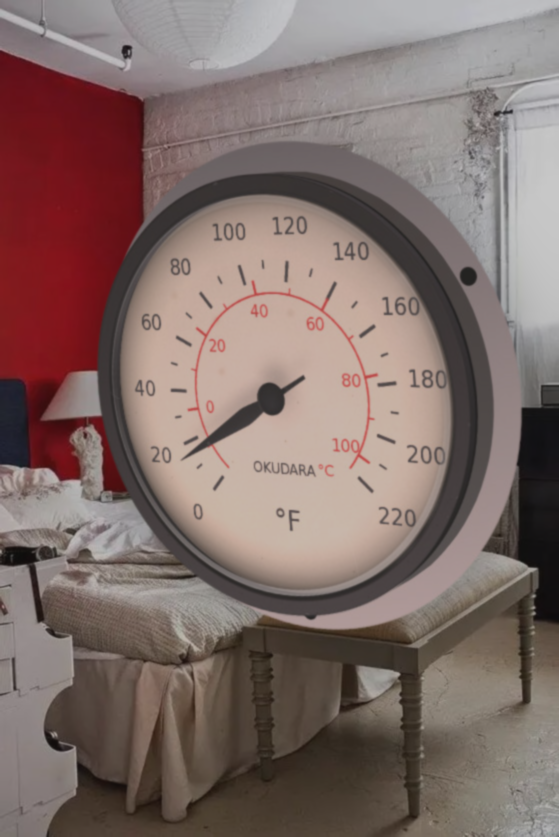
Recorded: 15 °F
